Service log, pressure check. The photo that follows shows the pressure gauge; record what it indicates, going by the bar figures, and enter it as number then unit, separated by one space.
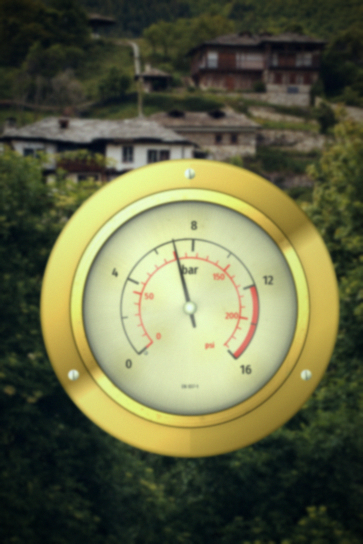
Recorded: 7 bar
